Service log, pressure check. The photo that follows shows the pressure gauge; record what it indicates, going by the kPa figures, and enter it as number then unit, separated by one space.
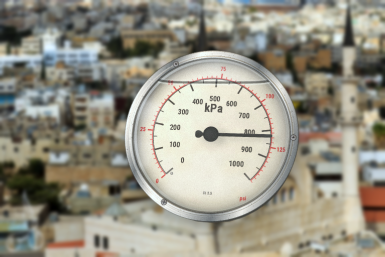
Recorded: 825 kPa
